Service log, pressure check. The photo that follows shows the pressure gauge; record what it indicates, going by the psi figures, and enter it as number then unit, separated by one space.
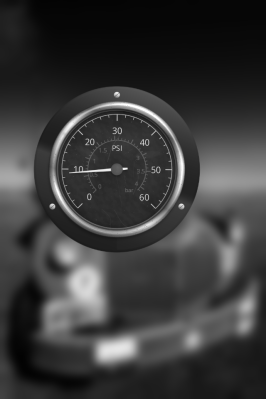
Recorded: 9 psi
